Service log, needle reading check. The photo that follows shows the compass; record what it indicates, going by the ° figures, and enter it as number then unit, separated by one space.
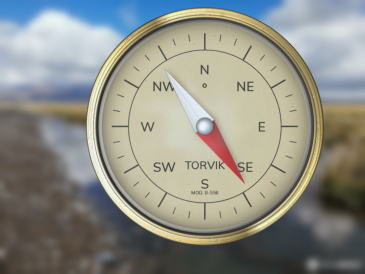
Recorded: 145 °
